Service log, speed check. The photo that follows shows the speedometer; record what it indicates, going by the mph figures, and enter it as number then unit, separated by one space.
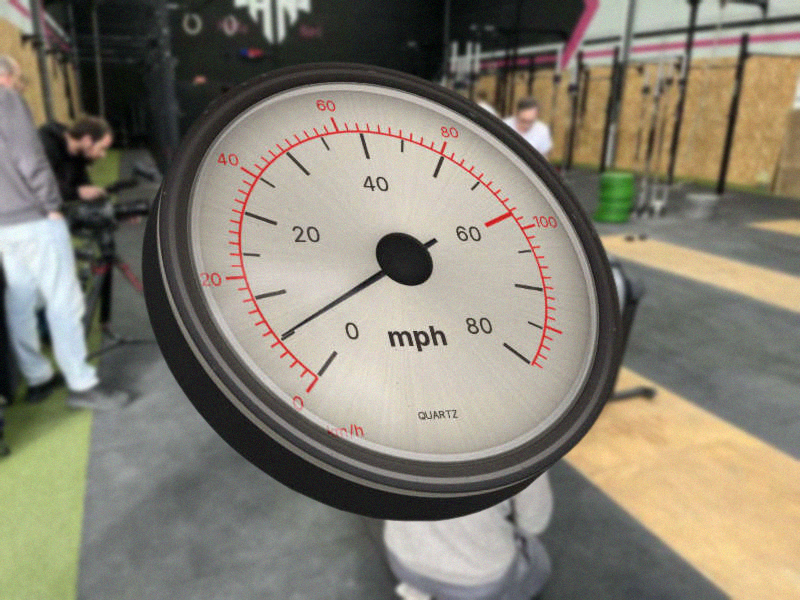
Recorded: 5 mph
